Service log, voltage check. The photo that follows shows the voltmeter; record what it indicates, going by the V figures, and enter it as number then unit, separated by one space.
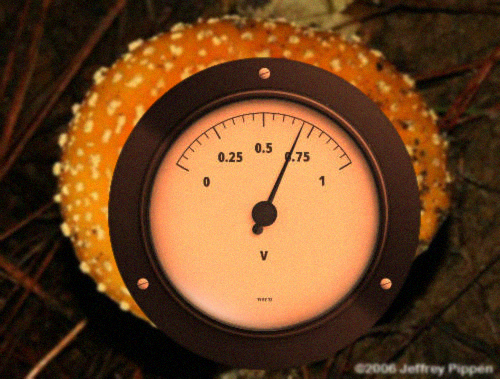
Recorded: 0.7 V
